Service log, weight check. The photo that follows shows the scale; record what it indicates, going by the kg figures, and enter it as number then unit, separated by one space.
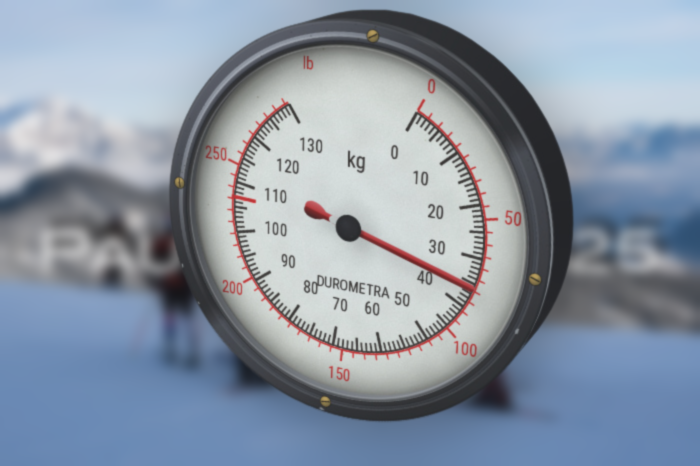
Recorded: 35 kg
